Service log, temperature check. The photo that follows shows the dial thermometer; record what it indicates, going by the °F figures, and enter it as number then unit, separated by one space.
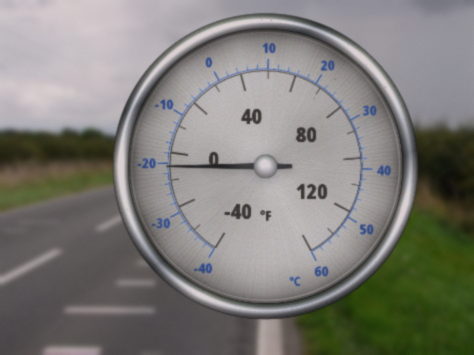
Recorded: -5 °F
